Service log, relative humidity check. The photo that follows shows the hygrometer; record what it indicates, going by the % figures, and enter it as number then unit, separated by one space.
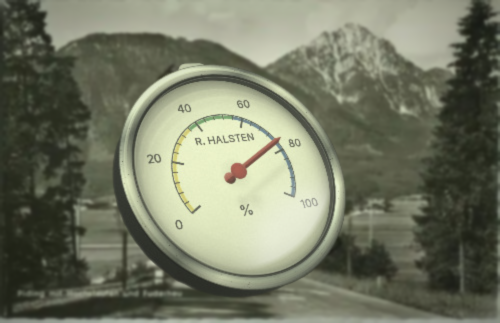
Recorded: 76 %
